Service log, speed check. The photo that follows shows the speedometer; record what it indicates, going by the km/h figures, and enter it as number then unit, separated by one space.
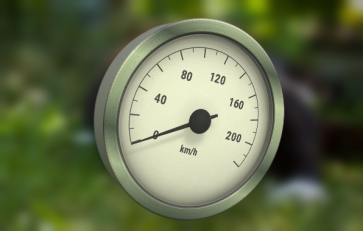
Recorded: 0 km/h
